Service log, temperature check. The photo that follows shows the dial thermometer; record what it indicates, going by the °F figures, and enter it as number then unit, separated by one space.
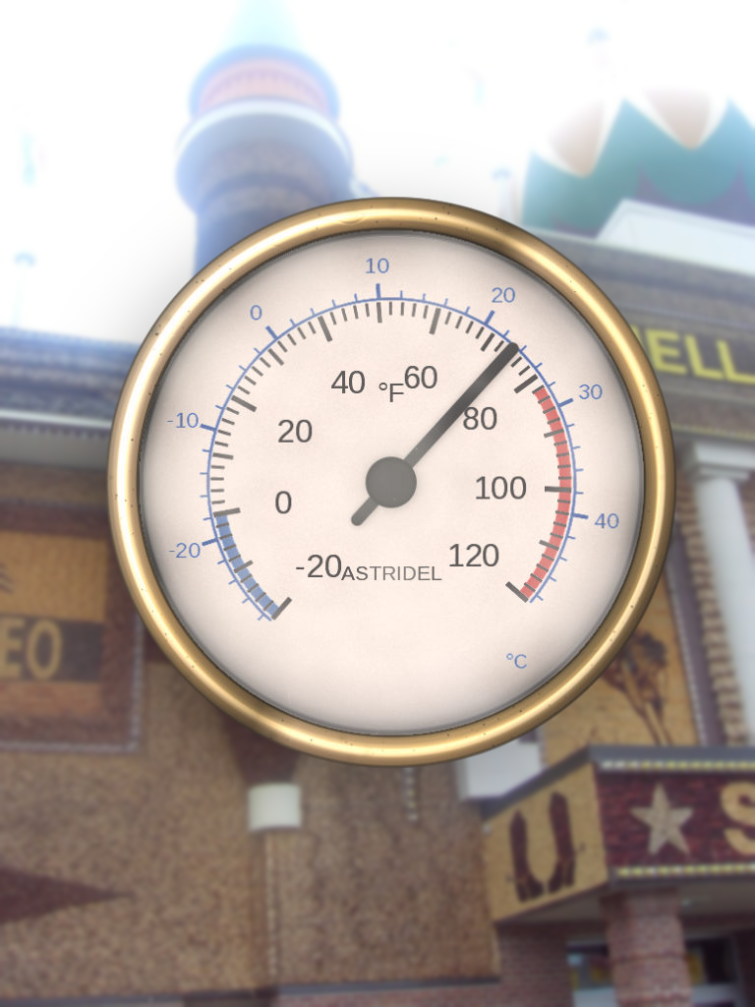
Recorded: 74 °F
